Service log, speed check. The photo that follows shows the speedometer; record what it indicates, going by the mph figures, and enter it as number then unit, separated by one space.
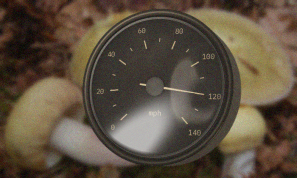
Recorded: 120 mph
